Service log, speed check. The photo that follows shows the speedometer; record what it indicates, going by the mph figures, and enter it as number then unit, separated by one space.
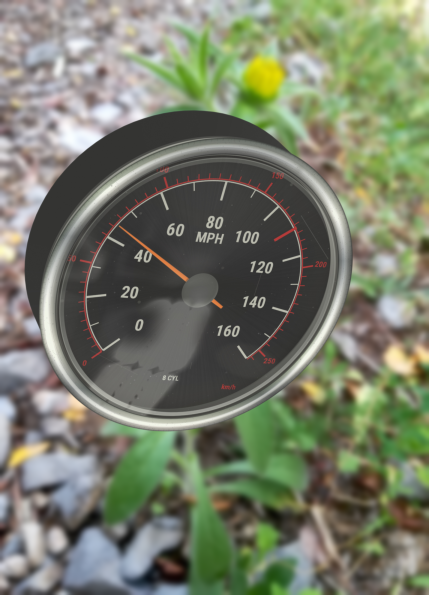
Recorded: 45 mph
